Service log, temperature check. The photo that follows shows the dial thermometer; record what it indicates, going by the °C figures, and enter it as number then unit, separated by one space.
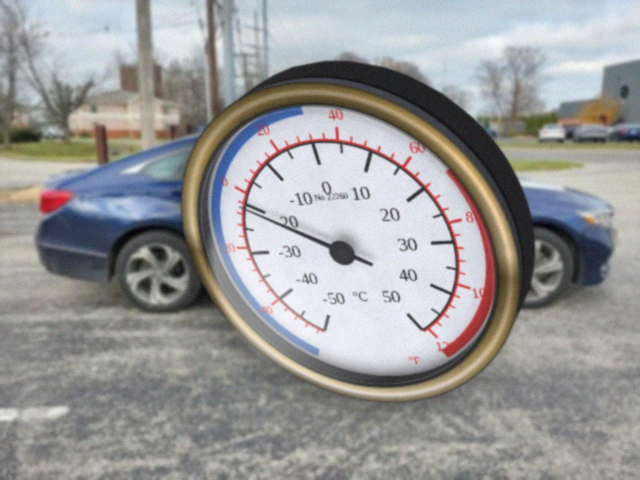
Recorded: -20 °C
